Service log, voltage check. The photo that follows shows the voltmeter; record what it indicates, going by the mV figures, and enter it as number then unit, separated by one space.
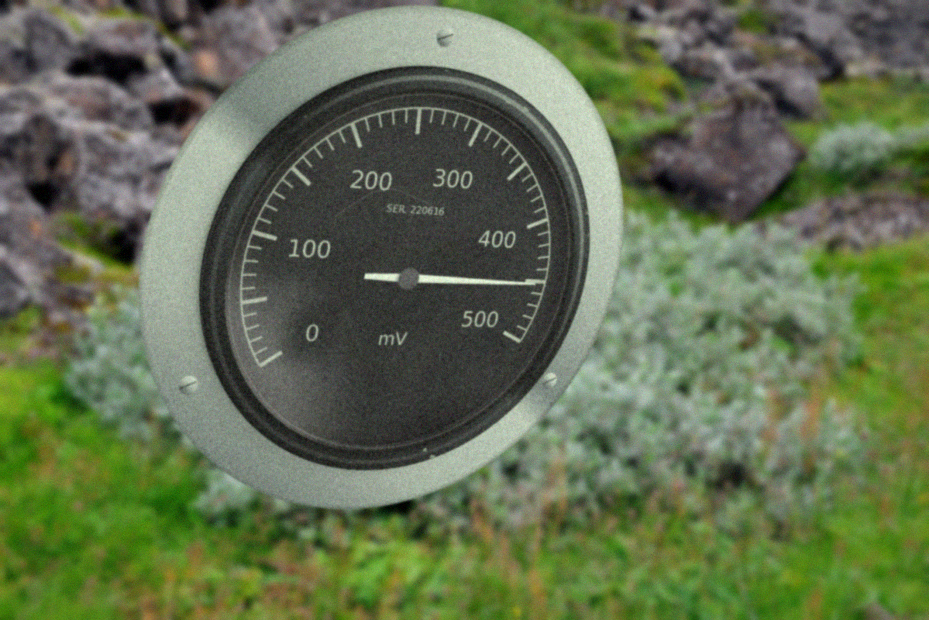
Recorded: 450 mV
